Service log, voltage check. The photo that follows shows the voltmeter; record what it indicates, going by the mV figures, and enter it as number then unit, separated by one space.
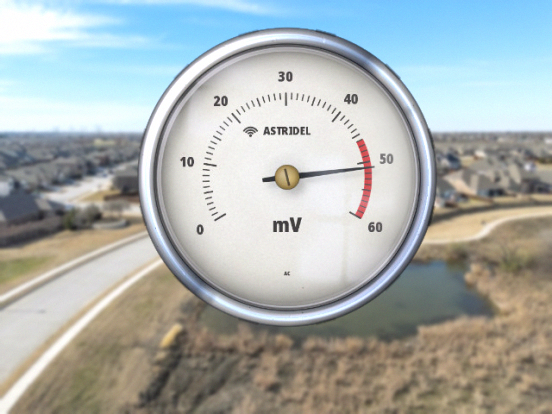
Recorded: 51 mV
